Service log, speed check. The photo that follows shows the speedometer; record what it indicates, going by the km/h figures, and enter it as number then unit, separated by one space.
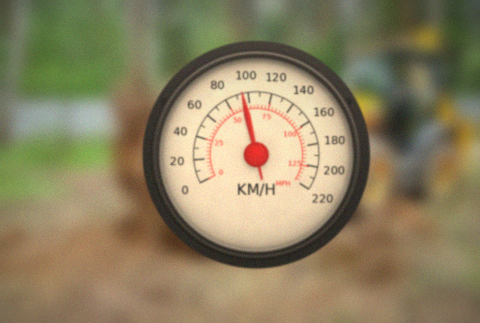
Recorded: 95 km/h
